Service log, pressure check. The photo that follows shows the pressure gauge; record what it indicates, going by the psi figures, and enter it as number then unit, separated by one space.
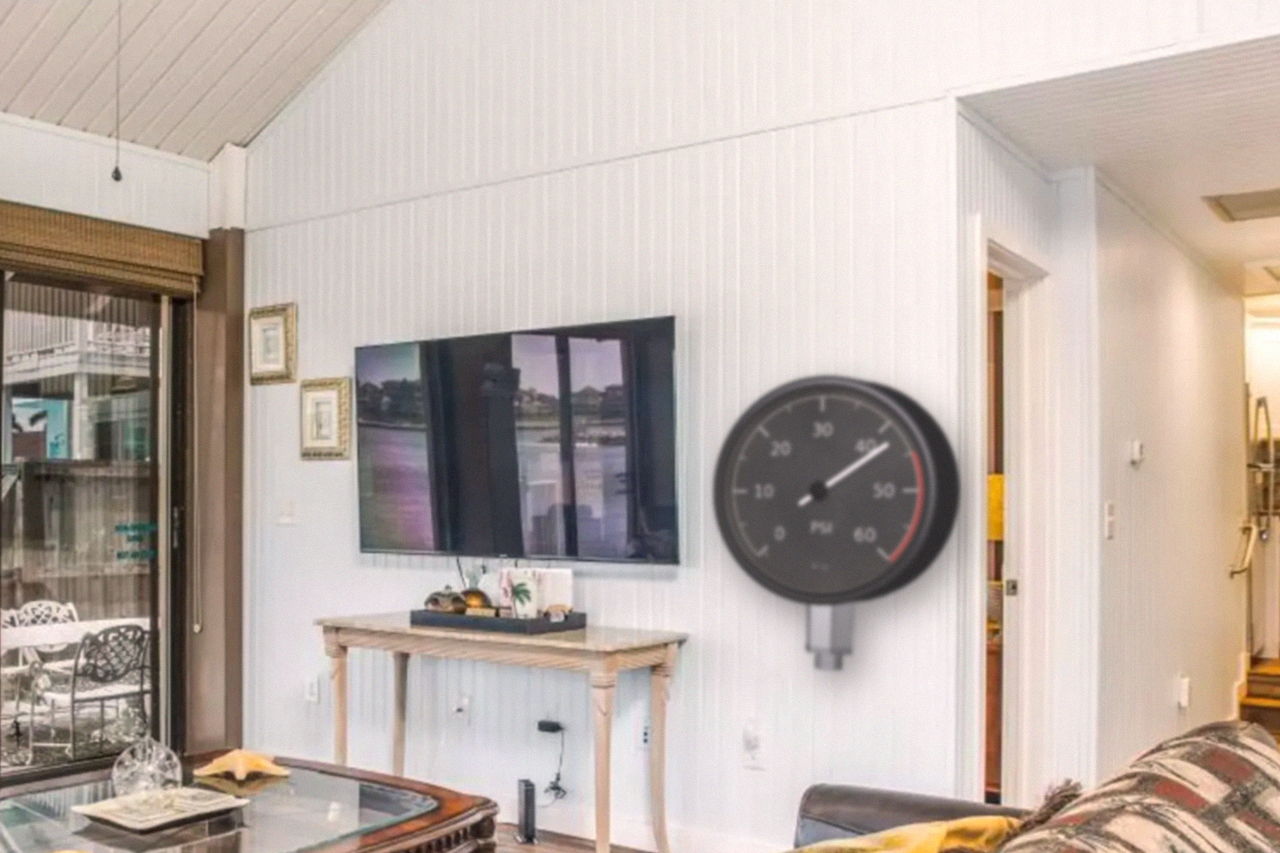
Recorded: 42.5 psi
